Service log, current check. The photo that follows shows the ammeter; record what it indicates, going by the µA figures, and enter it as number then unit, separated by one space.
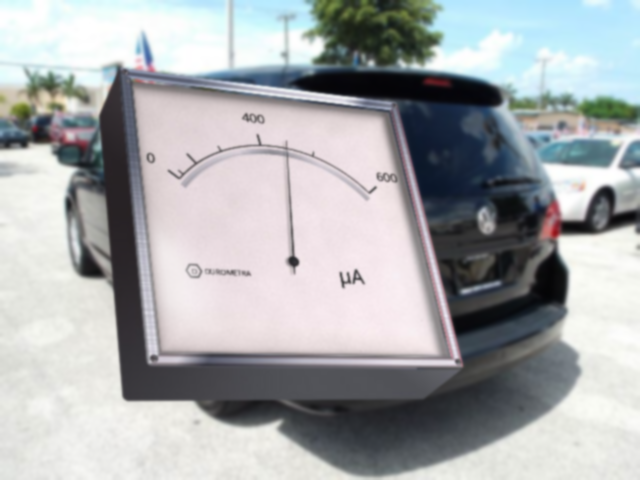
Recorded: 450 µA
